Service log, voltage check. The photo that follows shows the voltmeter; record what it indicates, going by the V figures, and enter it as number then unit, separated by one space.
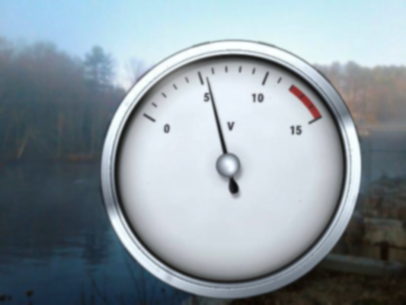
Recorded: 5.5 V
